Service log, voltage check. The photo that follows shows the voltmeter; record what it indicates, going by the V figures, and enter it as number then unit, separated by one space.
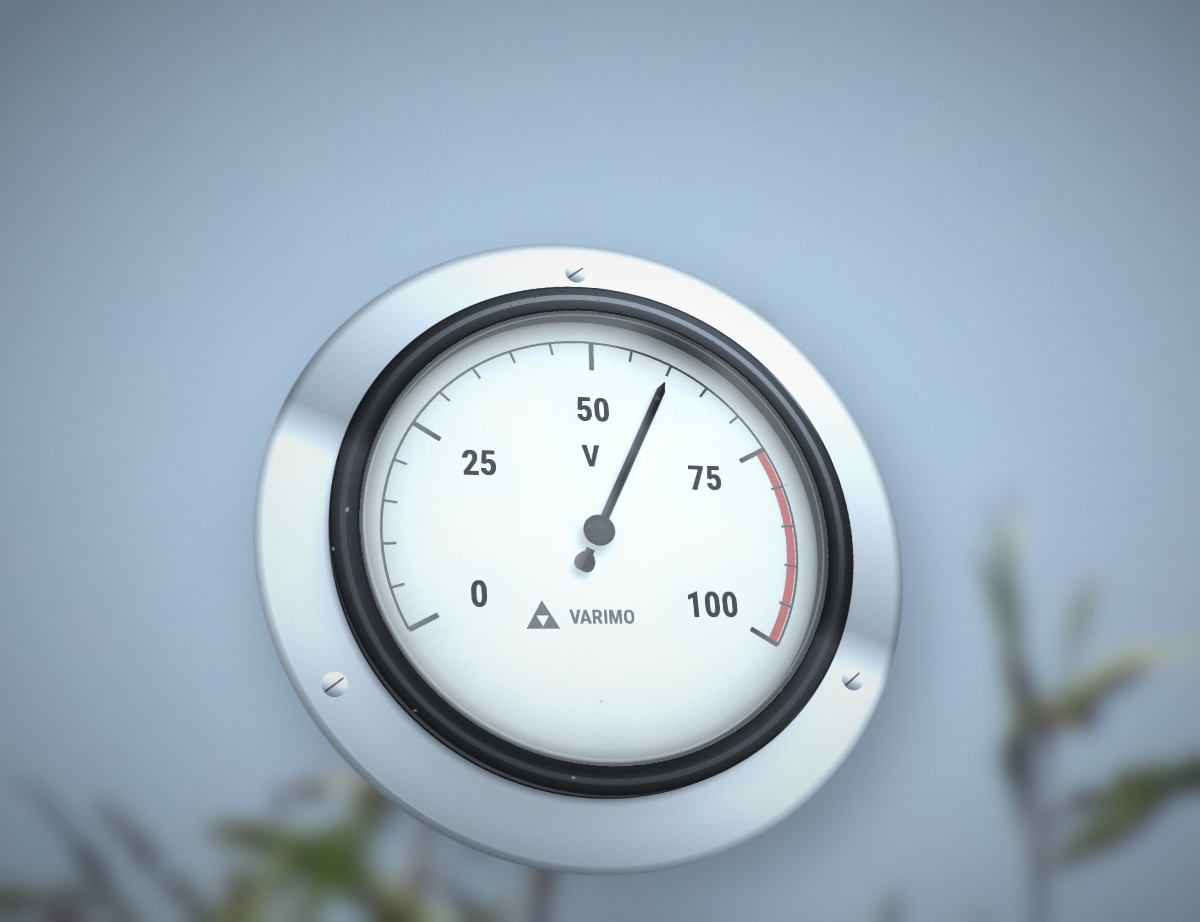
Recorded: 60 V
